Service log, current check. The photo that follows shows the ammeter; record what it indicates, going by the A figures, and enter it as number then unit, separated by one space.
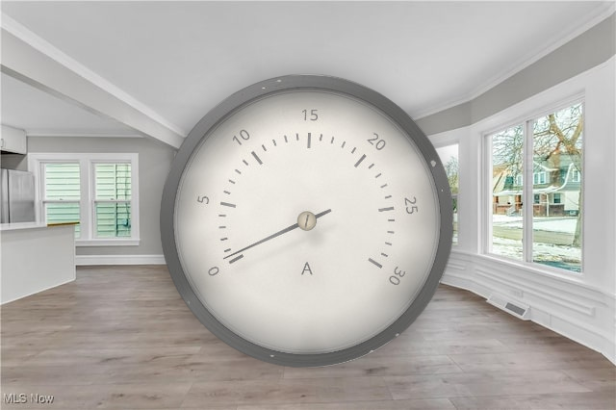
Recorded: 0.5 A
